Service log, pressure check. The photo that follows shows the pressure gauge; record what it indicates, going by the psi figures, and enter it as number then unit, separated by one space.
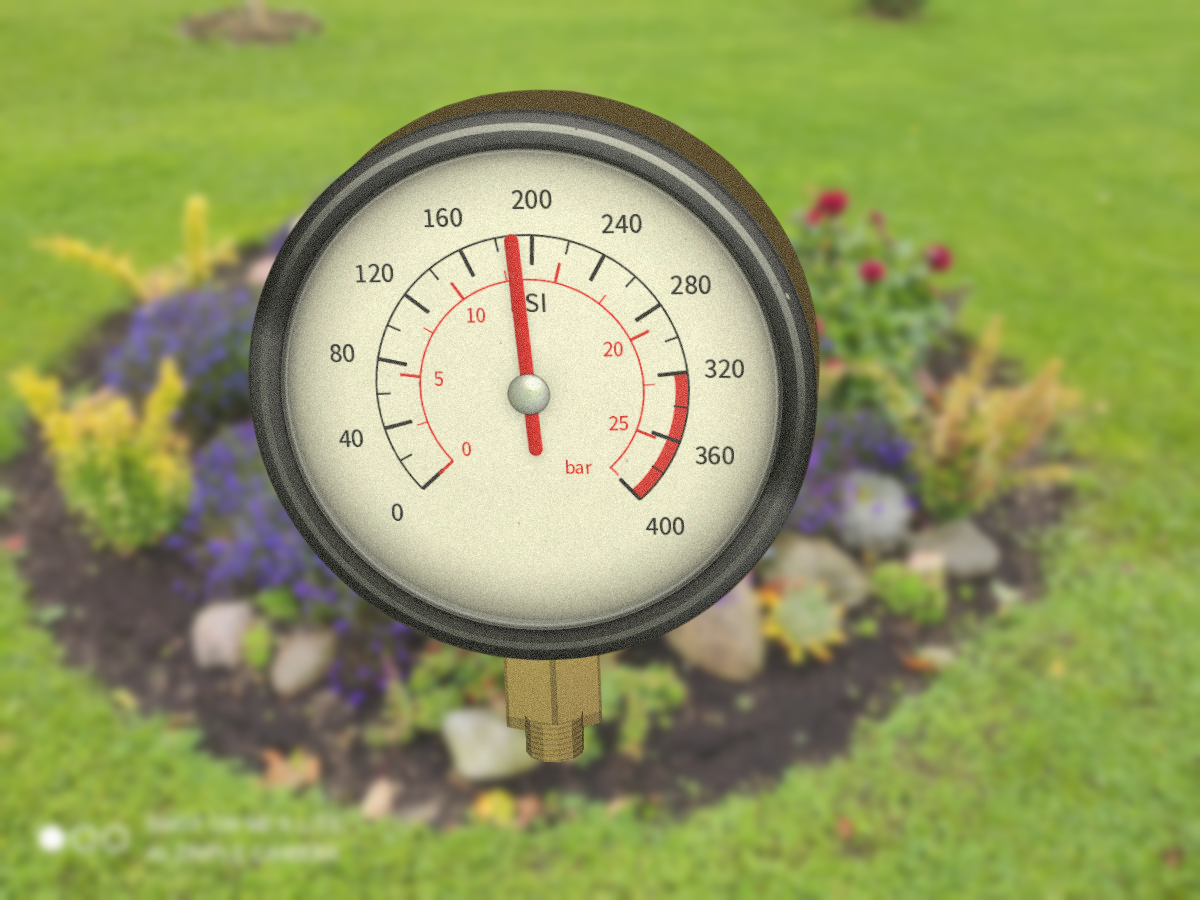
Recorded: 190 psi
